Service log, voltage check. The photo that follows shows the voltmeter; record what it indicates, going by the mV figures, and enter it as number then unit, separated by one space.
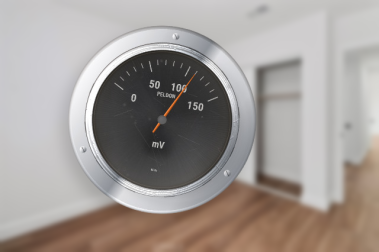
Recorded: 110 mV
